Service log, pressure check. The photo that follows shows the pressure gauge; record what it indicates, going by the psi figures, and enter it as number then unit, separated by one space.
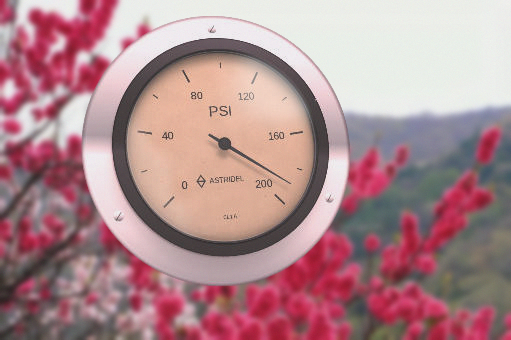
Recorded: 190 psi
